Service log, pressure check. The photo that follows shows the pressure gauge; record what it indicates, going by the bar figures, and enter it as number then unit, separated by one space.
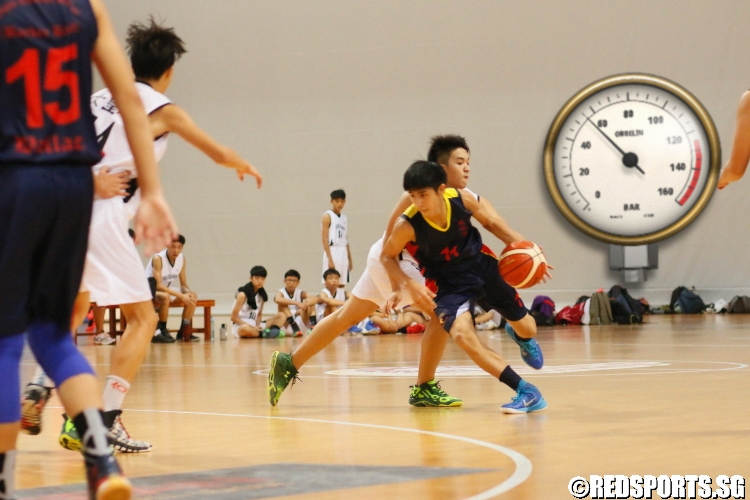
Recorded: 55 bar
